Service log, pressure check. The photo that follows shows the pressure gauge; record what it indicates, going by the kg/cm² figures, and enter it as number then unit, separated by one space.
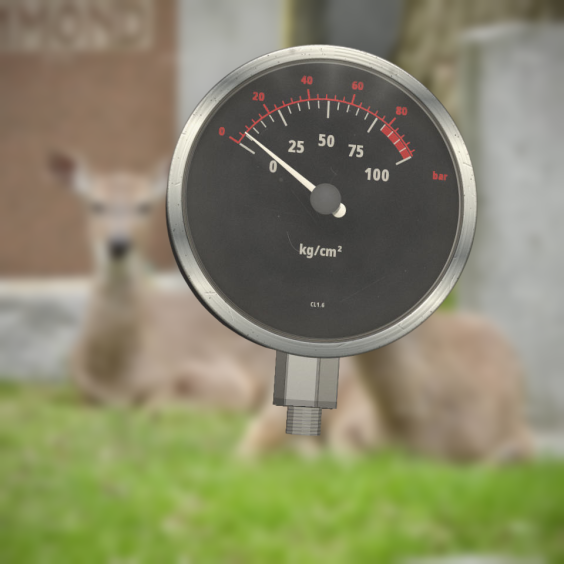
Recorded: 5 kg/cm²
